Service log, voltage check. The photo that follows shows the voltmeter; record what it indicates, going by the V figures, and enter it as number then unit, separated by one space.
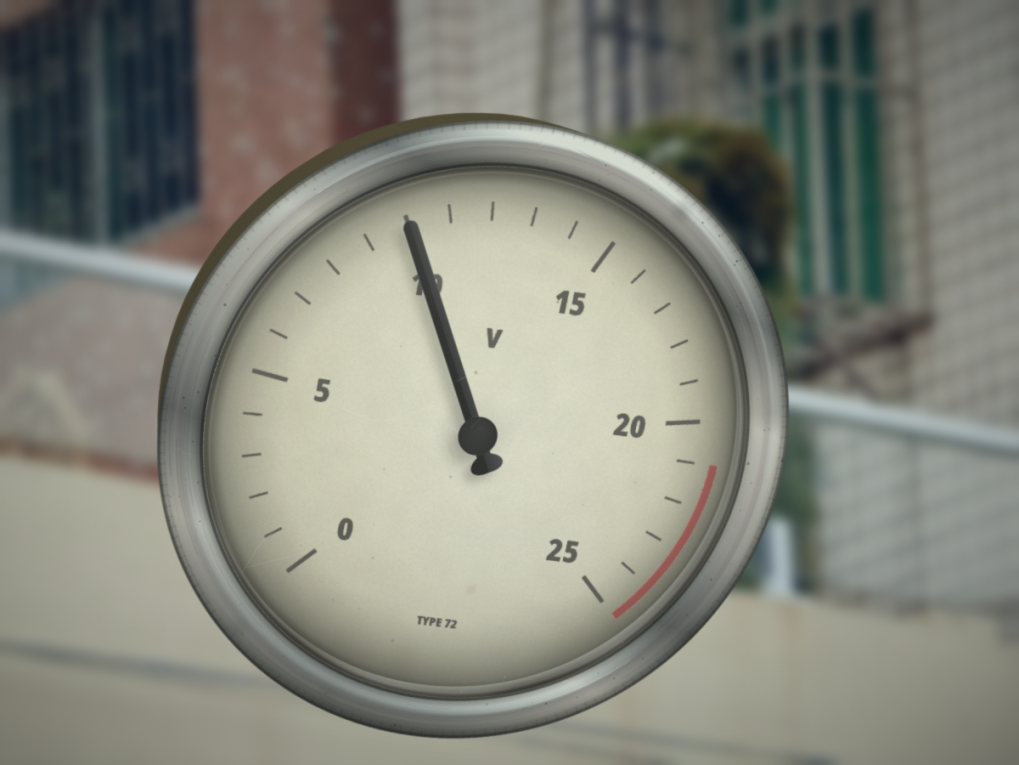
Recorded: 10 V
